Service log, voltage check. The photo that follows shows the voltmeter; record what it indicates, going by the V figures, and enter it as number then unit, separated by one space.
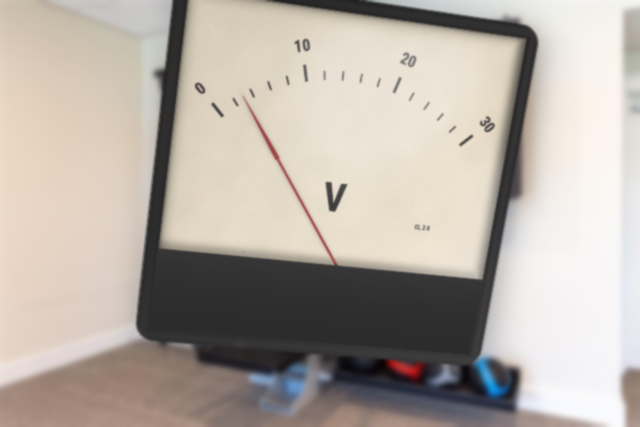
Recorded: 3 V
